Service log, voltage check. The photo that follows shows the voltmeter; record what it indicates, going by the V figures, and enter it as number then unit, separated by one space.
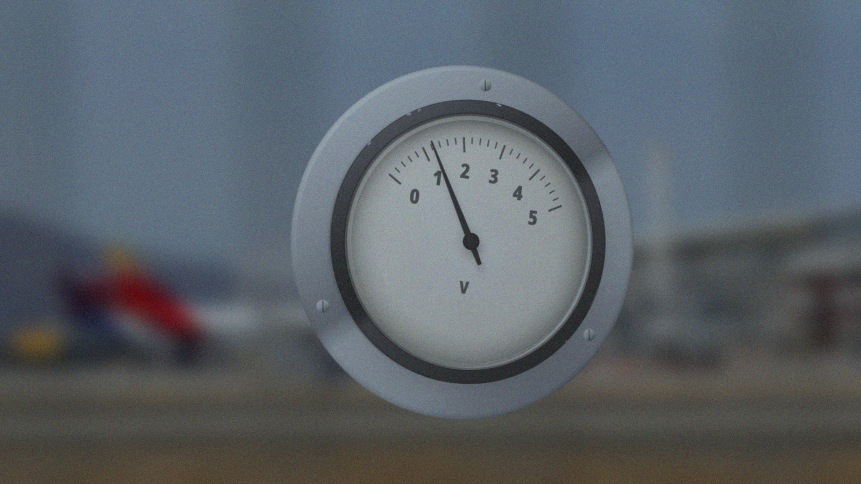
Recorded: 1.2 V
